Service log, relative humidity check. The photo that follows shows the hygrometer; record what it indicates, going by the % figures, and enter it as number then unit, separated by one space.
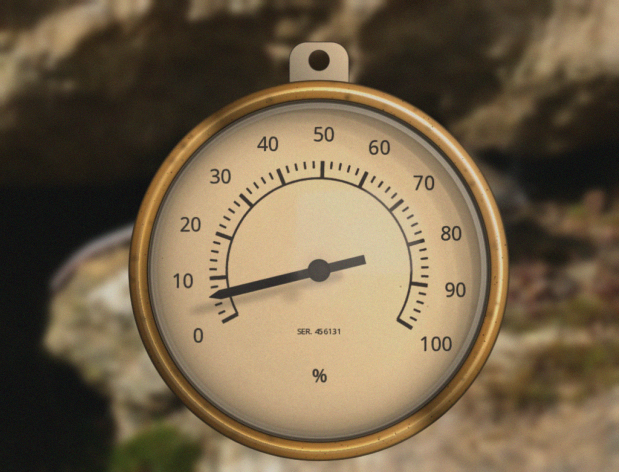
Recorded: 6 %
